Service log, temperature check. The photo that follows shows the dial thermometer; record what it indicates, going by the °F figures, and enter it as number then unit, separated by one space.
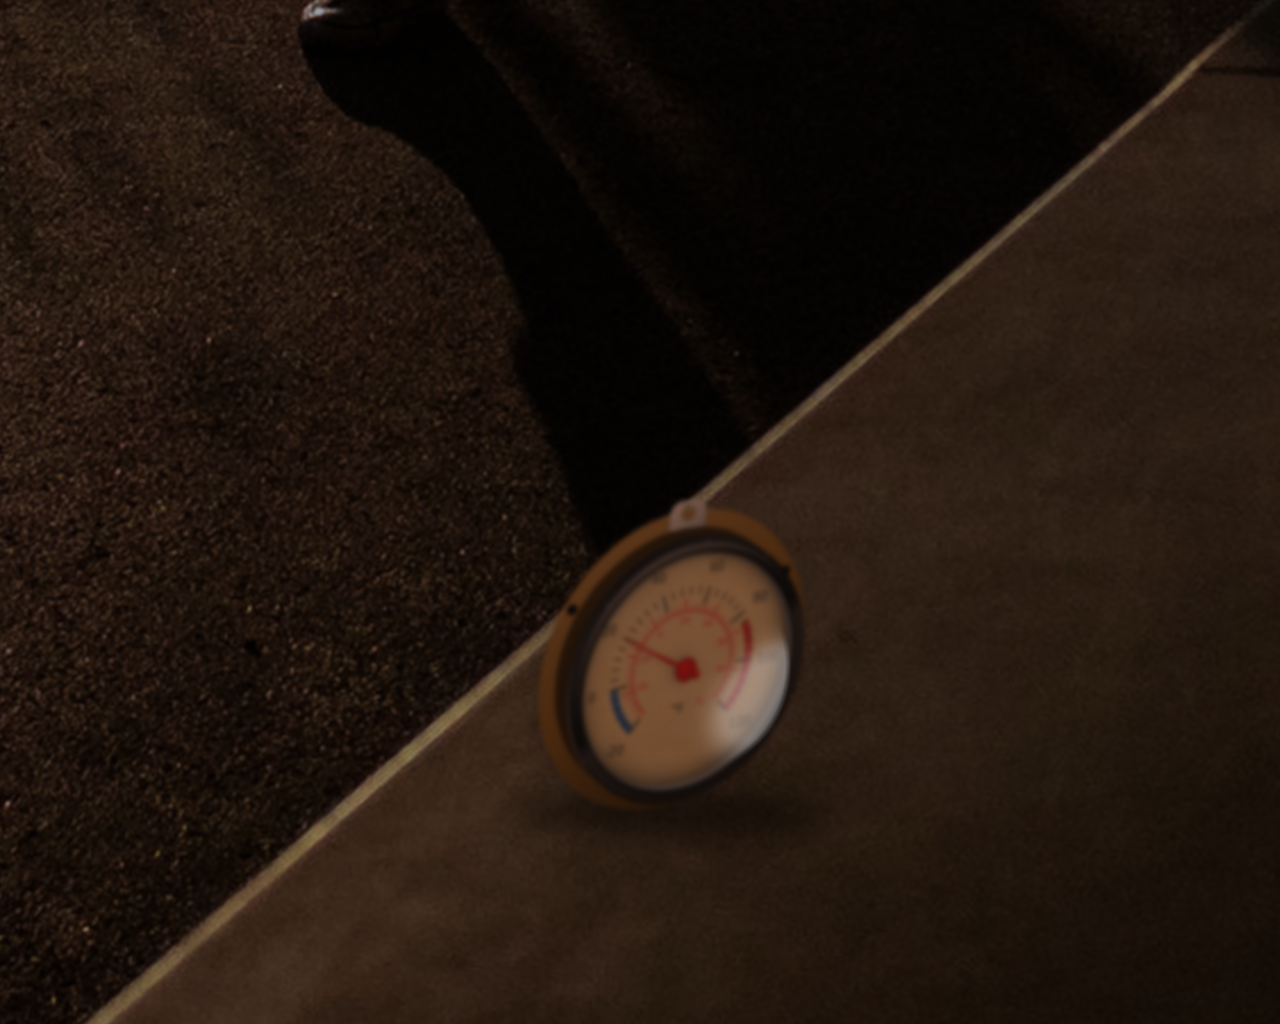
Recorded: 20 °F
